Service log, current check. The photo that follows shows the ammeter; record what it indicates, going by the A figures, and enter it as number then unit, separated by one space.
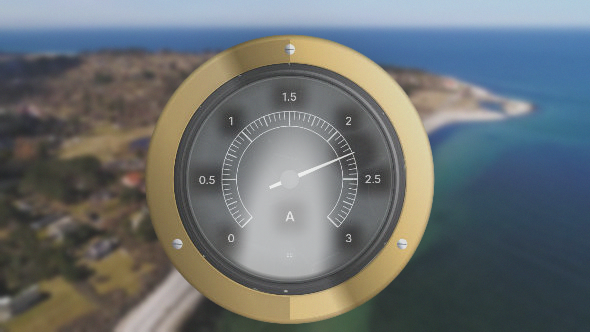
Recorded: 2.25 A
